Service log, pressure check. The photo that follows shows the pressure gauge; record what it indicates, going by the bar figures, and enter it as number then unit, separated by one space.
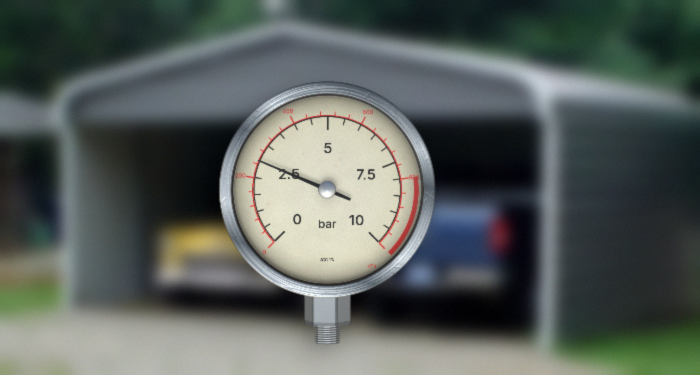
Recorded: 2.5 bar
